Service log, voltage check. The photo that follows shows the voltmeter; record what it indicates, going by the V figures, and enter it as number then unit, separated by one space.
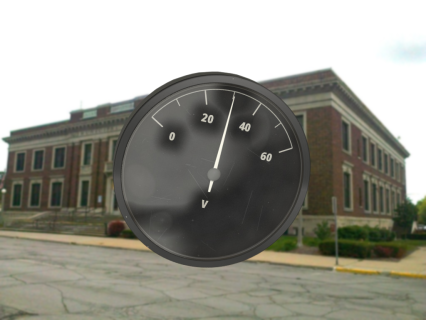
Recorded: 30 V
